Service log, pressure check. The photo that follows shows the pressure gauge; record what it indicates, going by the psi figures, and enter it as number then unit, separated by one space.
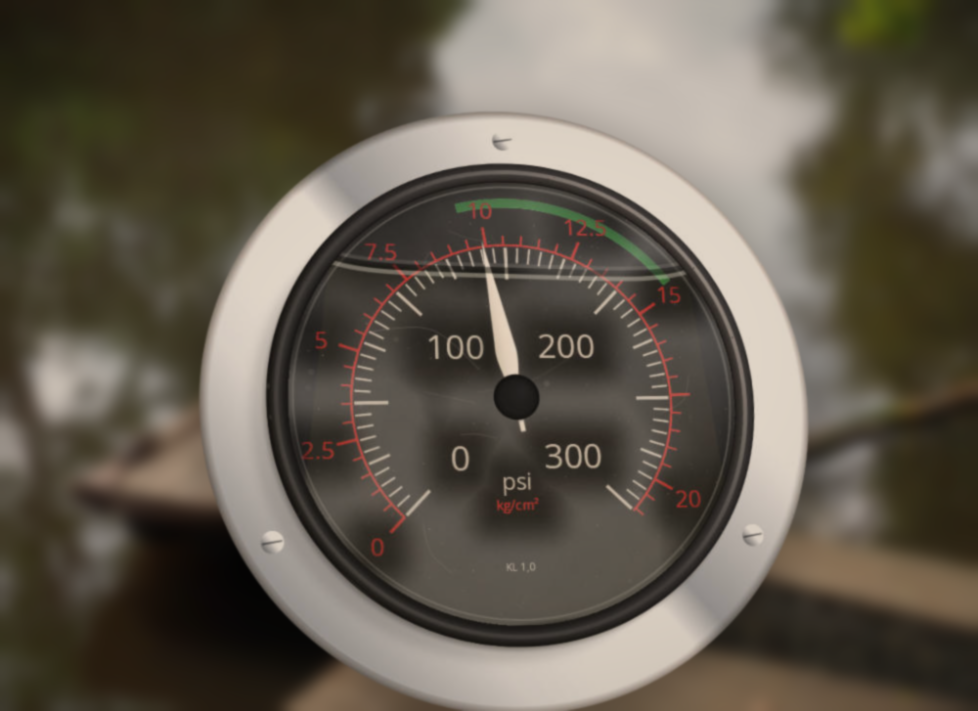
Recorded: 140 psi
